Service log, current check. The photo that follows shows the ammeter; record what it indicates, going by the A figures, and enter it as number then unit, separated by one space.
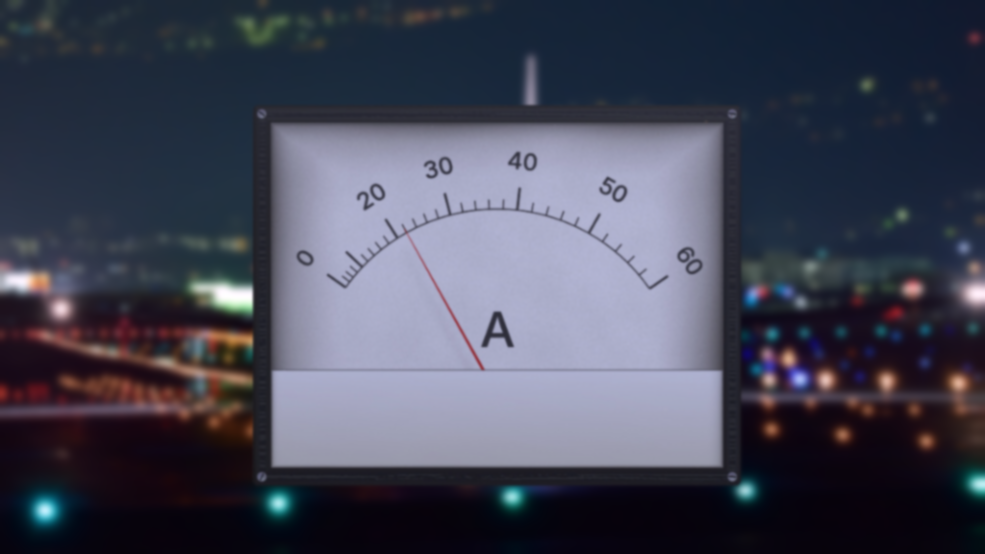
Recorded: 22 A
